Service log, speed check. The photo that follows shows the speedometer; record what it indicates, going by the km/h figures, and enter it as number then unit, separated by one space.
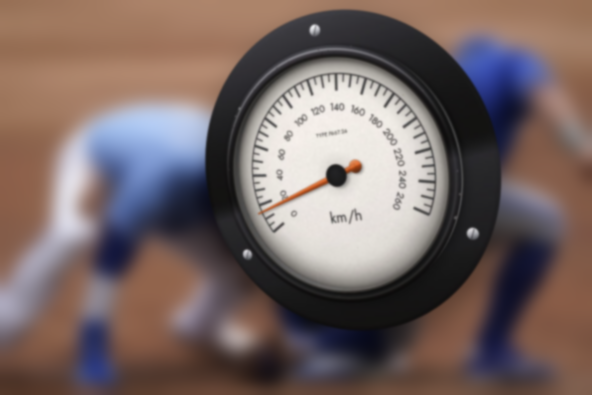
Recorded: 15 km/h
